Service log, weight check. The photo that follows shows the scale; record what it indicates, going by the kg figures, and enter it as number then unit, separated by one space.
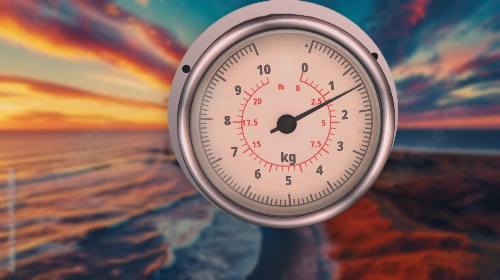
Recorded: 1.4 kg
